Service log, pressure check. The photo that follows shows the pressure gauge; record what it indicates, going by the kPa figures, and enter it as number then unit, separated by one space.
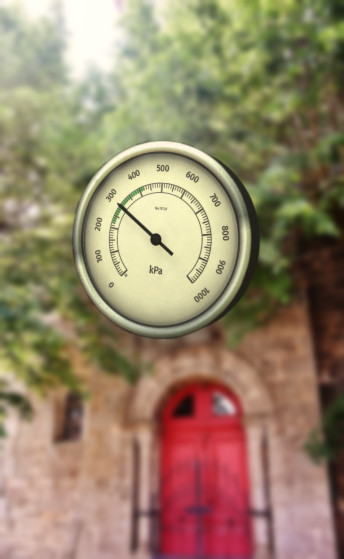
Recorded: 300 kPa
